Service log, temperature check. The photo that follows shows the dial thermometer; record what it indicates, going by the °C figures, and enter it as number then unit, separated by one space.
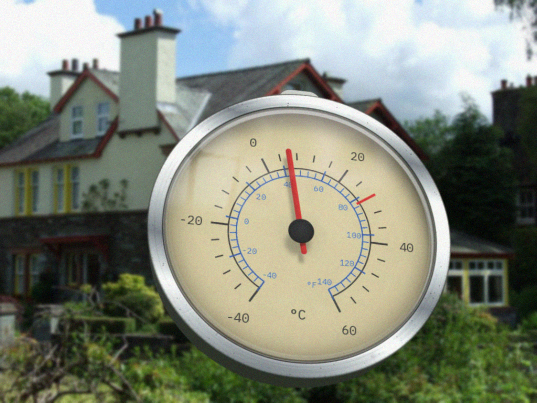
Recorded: 6 °C
